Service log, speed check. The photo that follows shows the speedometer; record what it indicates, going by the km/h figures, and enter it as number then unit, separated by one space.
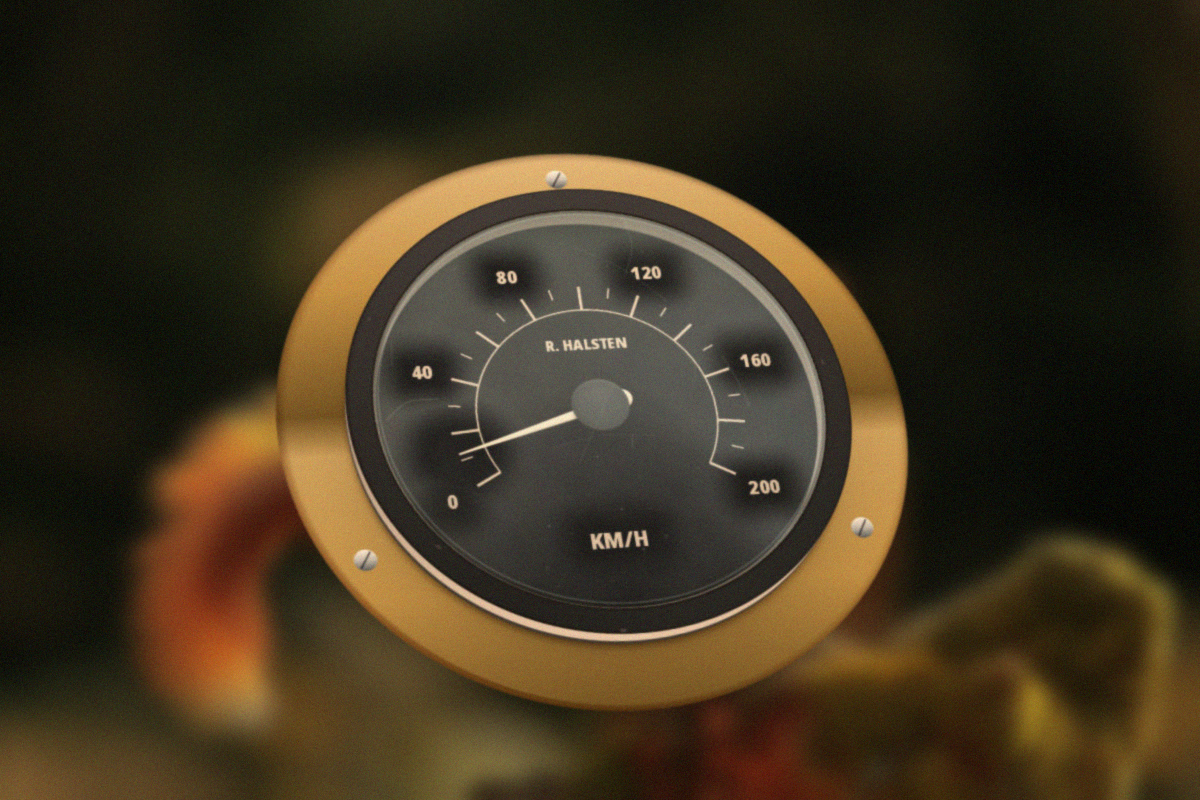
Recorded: 10 km/h
